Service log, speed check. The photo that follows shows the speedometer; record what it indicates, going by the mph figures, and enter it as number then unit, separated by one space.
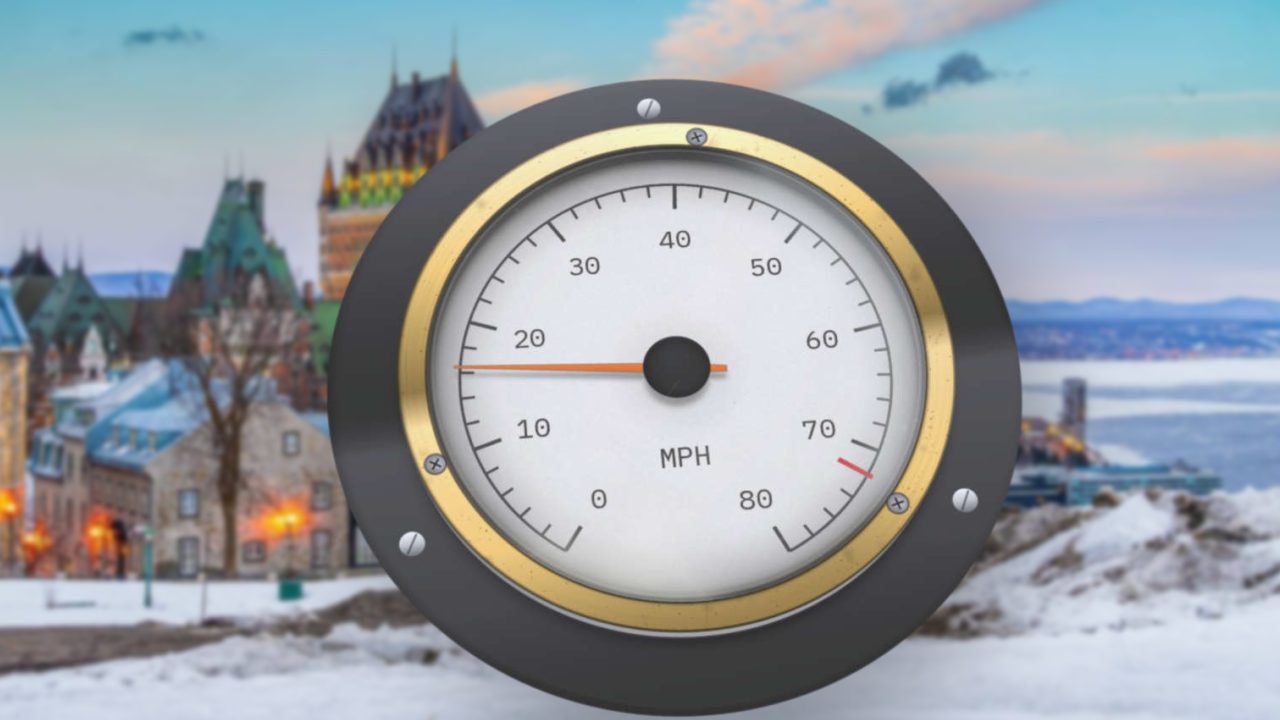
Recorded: 16 mph
